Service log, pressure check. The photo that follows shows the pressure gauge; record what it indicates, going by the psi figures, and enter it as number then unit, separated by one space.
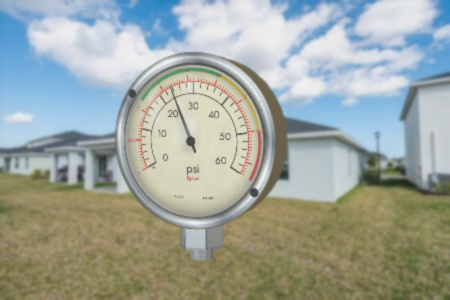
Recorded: 24 psi
